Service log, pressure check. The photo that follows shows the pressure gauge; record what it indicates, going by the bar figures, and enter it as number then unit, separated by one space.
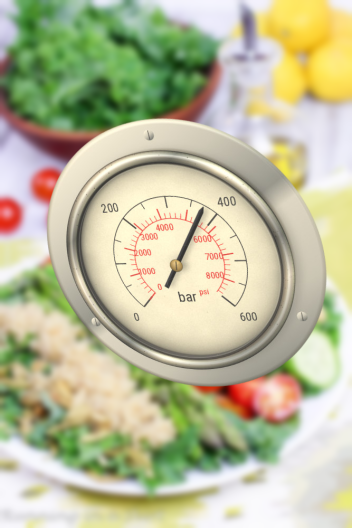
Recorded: 375 bar
